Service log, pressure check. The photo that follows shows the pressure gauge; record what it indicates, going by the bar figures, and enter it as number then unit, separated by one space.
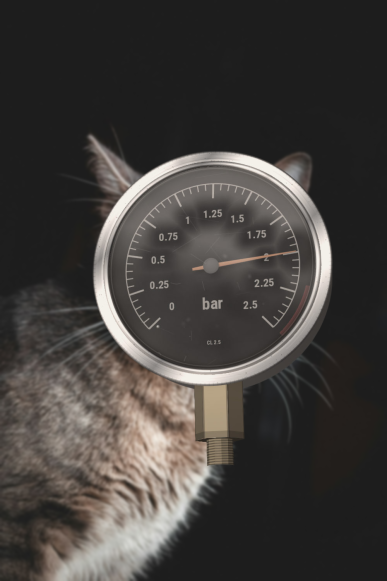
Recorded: 2 bar
